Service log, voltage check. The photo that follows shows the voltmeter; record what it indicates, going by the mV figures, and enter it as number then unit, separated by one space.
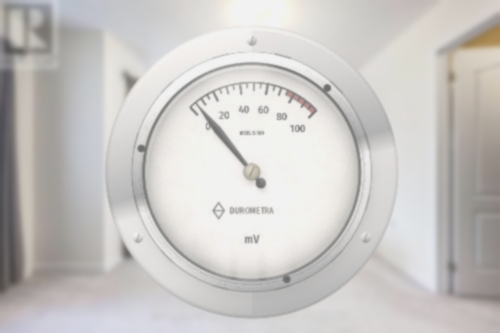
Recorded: 5 mV
